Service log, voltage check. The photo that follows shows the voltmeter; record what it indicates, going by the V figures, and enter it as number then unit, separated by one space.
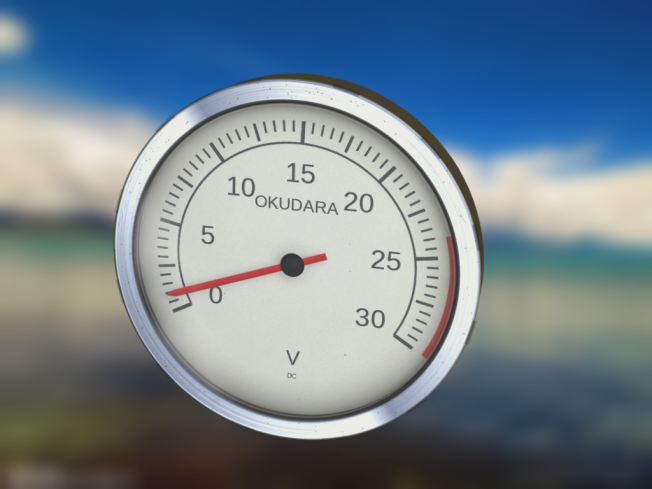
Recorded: 1 V
